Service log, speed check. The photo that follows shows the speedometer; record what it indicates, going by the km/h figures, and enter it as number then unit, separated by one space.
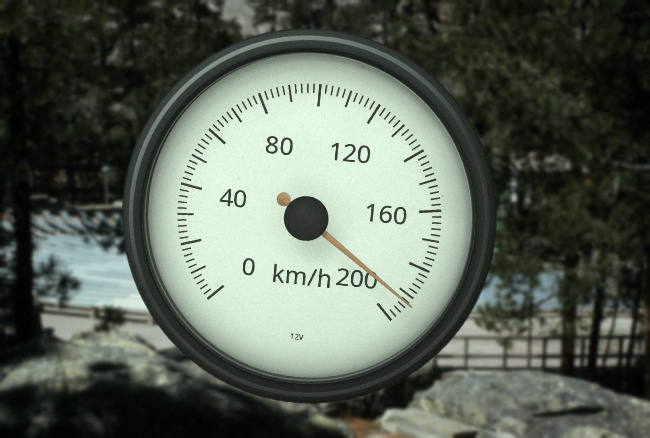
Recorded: 192 km/h
